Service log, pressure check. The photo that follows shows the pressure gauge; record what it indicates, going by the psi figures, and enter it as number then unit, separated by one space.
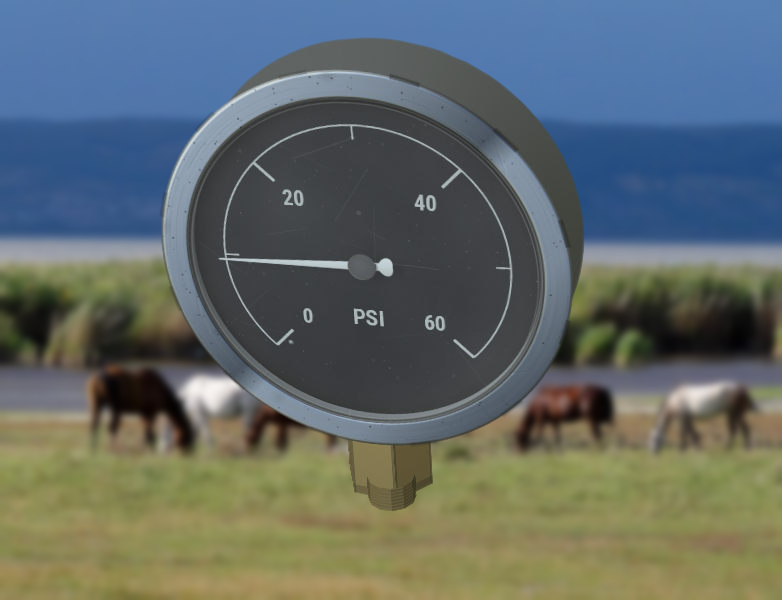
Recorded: 10 psi
